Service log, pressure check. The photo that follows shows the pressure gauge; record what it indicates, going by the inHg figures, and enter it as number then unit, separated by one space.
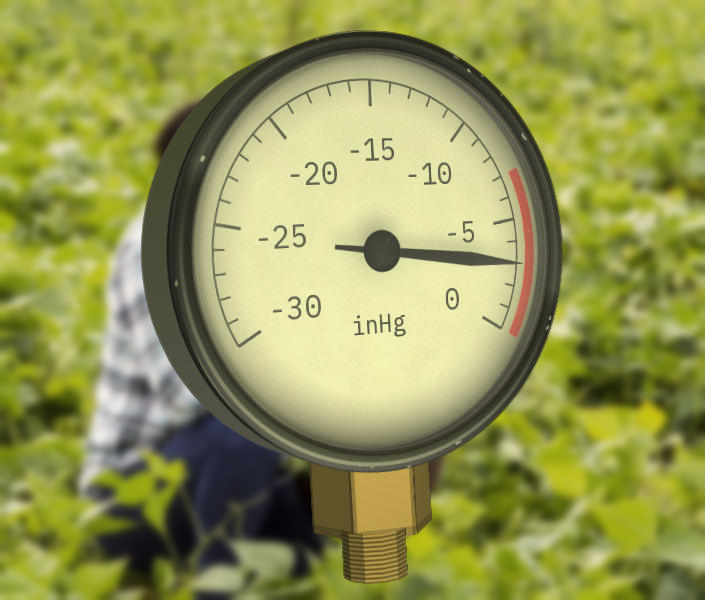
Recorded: -3 inHg
